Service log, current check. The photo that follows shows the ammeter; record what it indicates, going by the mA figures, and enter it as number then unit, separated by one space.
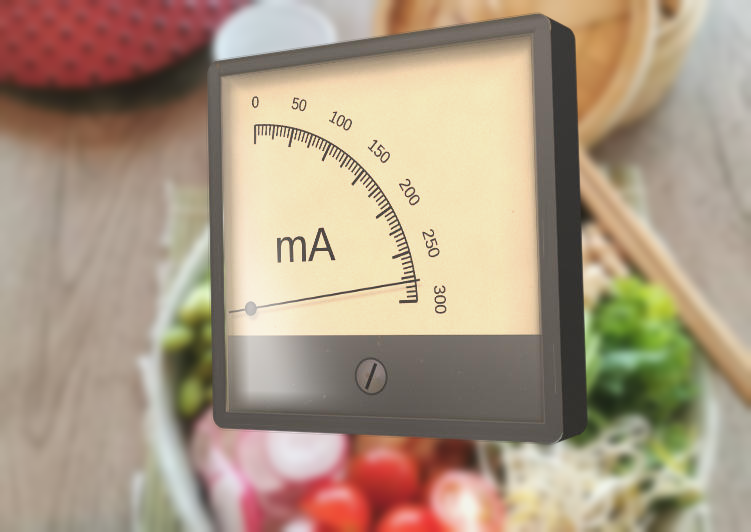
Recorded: 280 mA
